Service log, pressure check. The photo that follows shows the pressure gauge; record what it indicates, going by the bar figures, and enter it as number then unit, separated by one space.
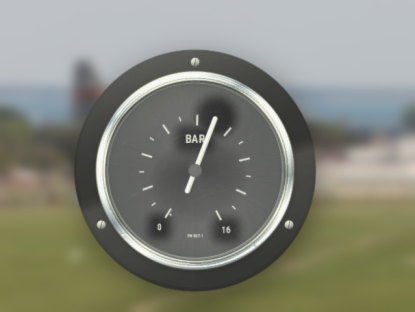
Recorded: 9 bar
